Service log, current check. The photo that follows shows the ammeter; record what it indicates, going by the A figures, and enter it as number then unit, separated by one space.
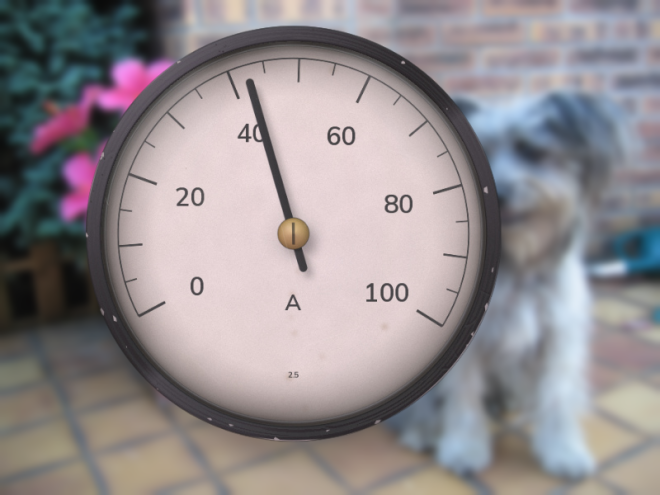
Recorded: 42.5 A
